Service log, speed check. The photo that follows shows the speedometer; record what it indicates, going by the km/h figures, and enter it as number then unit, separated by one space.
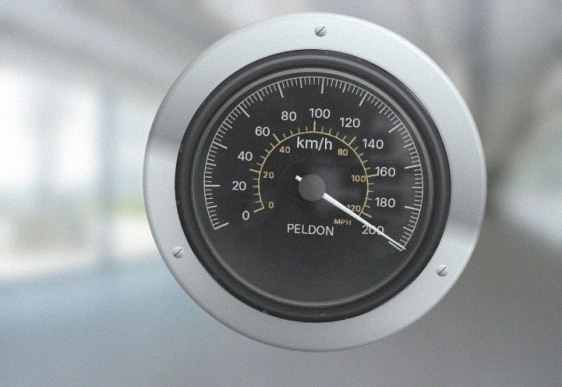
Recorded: 198 km/h
